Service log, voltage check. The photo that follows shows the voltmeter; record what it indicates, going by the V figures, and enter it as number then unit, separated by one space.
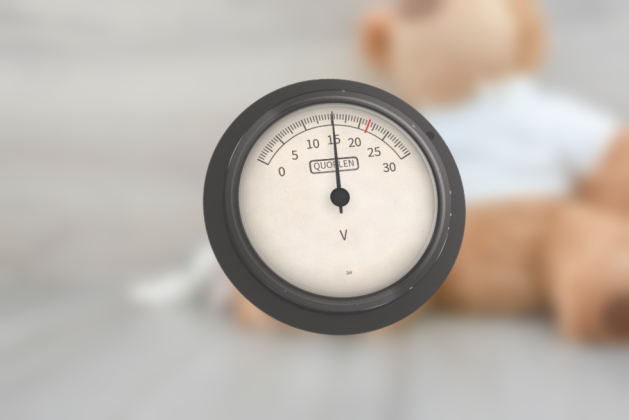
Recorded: 15 V
